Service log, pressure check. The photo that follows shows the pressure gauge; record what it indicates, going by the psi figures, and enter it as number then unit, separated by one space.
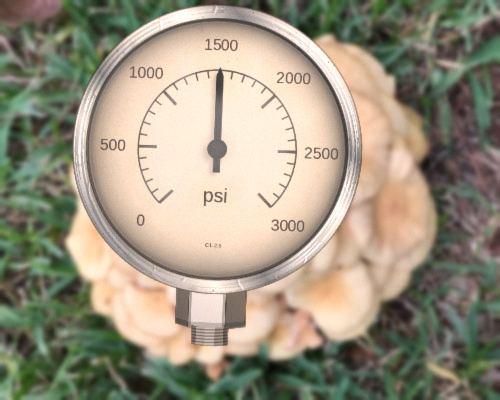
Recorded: 1500 psi
